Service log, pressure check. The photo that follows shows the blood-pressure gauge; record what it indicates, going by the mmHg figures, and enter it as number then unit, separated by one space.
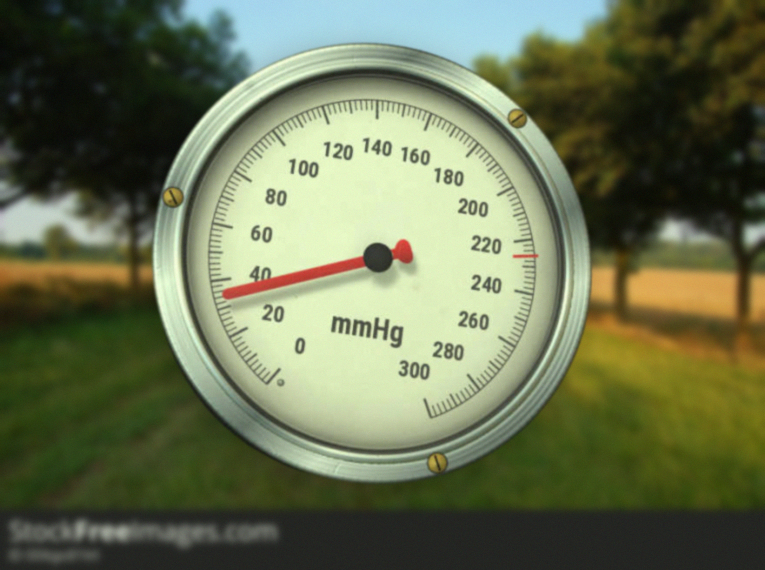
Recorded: 34 mmHg
